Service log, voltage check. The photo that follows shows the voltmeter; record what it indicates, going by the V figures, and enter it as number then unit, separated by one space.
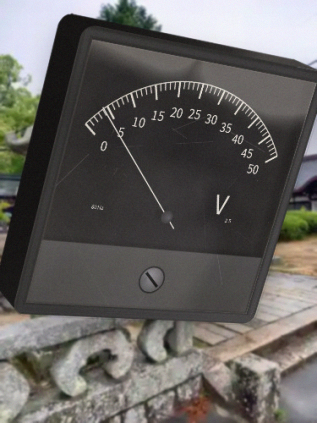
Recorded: 4 V
